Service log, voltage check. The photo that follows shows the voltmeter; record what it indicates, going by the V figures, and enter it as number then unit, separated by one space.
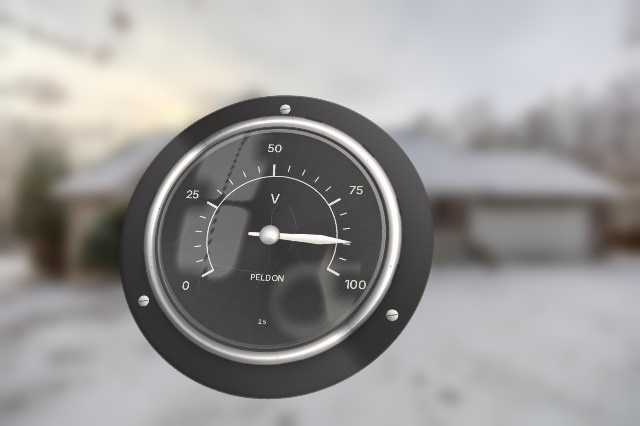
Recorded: 90 V
